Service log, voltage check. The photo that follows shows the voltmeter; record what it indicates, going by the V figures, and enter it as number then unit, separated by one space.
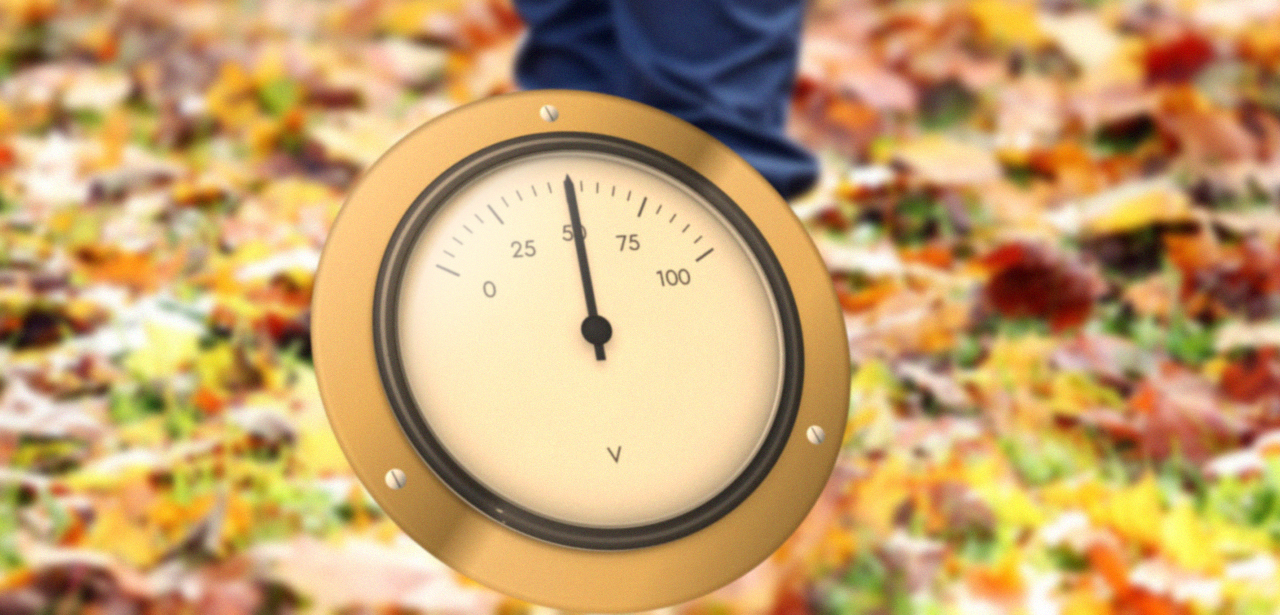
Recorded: 50 V
